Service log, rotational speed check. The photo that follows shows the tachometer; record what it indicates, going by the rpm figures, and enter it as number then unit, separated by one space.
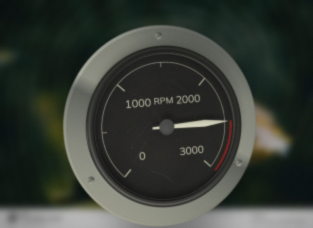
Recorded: 2500 rpm
